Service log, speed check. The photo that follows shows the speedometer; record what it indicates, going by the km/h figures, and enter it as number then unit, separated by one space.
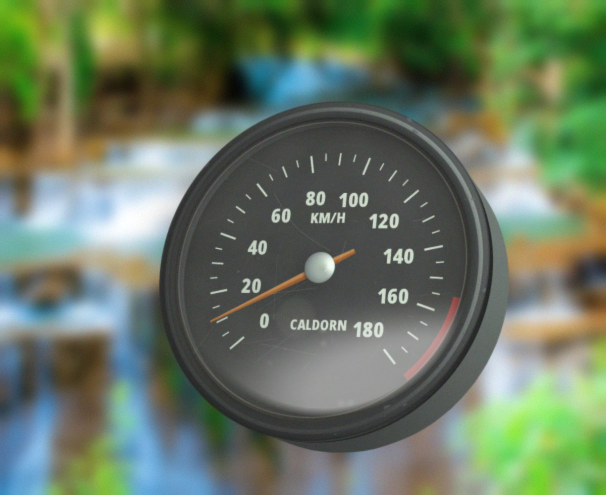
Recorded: 10 km/h
